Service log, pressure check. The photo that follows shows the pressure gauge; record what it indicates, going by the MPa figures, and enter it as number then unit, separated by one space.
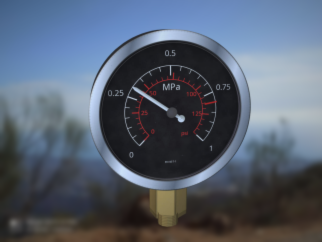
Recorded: 0.3 MPa
